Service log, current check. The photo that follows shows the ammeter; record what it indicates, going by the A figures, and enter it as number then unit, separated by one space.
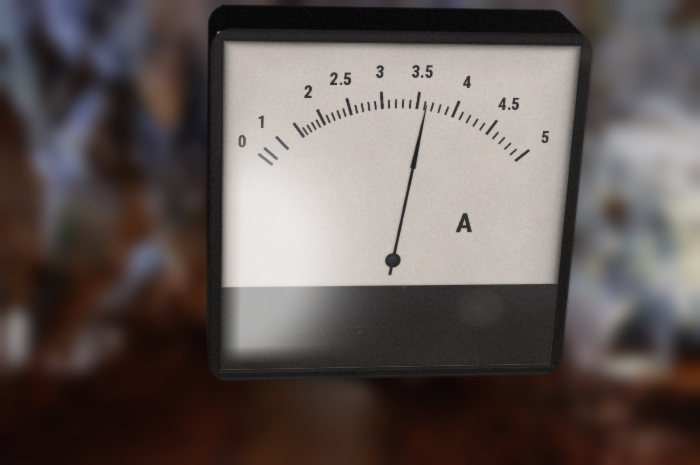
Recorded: 3.6 A
